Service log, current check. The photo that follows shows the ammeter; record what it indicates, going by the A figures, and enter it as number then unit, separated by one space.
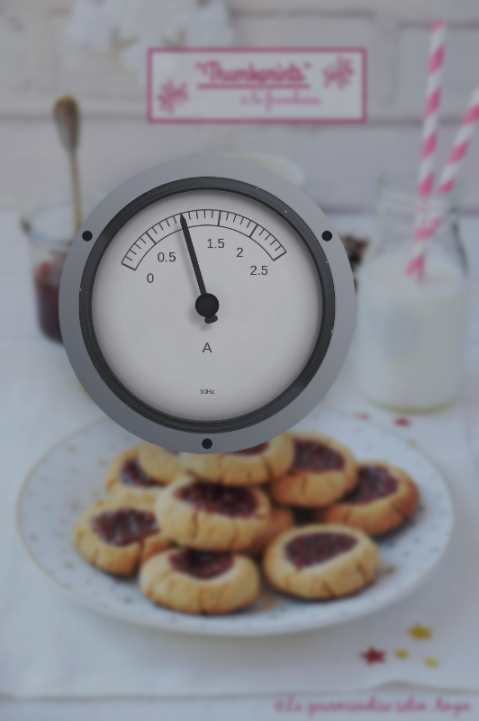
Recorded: 1 A
